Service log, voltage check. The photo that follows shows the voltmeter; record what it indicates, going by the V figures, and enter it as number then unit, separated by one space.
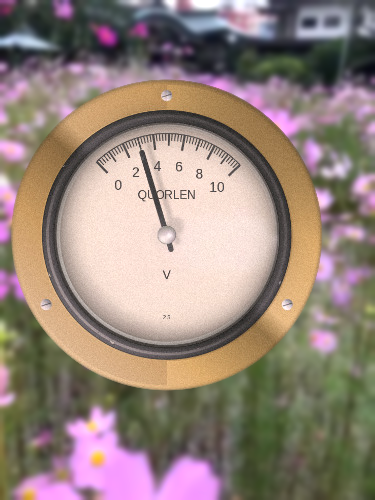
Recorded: 3 V
